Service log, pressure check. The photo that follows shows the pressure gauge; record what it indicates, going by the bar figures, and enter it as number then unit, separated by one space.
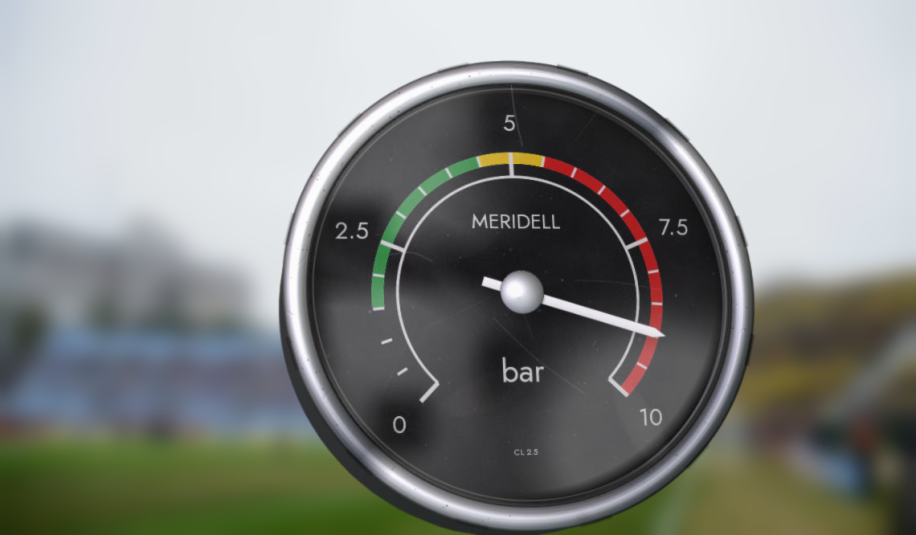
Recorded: 9 bar
